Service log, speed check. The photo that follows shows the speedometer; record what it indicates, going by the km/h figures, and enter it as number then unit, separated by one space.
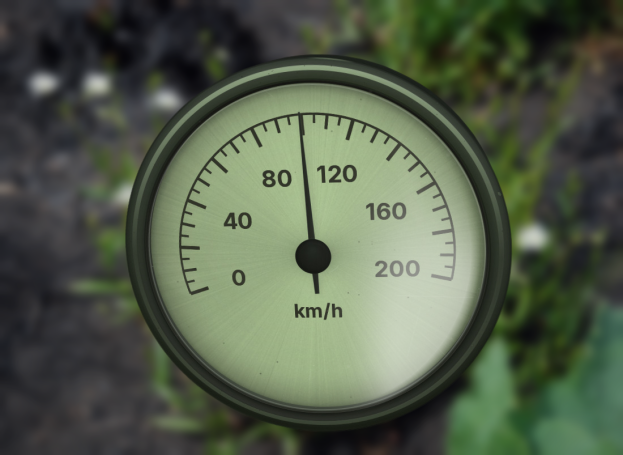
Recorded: 100 km/h
